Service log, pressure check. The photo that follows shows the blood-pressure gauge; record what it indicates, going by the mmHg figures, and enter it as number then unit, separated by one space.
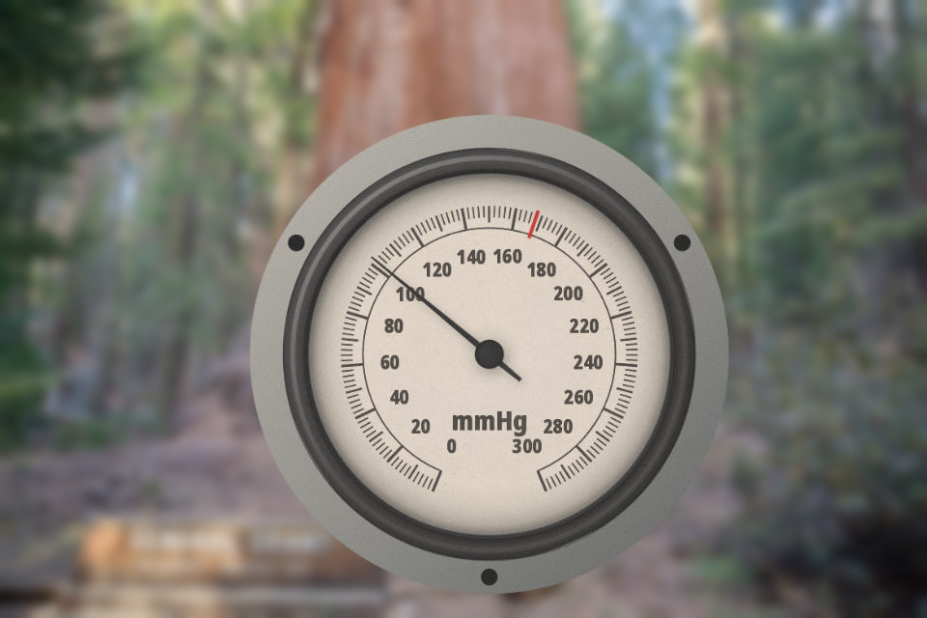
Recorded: 102 mmHg
